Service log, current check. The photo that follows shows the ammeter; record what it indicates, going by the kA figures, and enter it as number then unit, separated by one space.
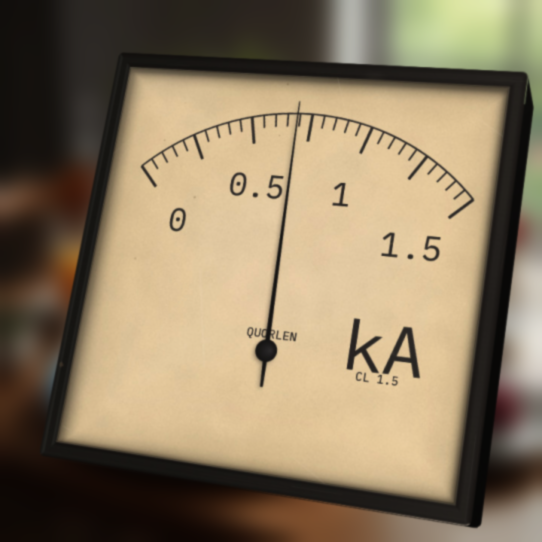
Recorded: 0.7 kA
